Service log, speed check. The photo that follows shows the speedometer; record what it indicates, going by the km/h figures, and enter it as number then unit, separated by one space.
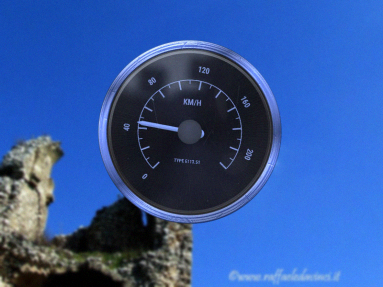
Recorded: 45 km/h
